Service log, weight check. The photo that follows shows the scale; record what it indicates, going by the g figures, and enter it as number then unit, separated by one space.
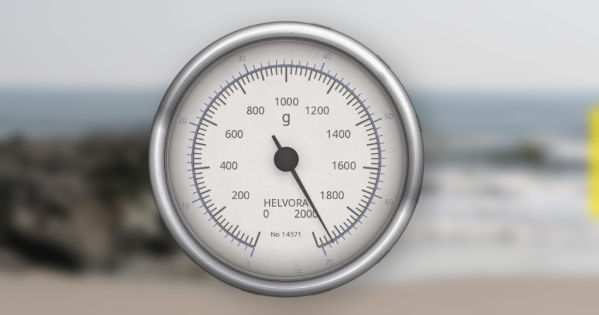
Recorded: 1940 g
